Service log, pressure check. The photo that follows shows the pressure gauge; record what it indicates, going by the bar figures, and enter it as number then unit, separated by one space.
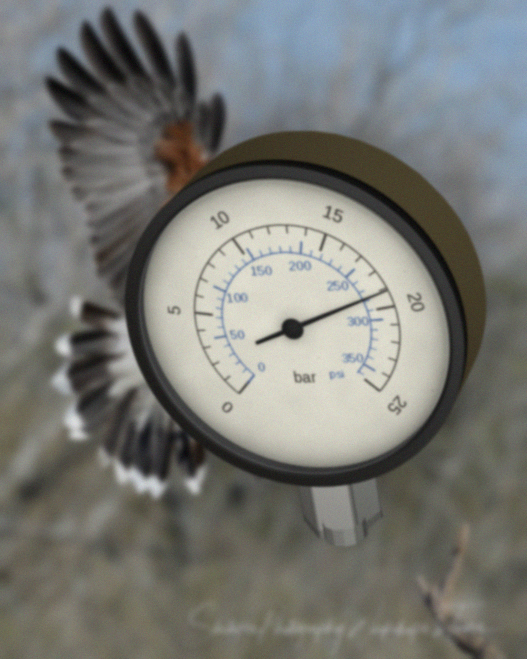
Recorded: 19 bar
